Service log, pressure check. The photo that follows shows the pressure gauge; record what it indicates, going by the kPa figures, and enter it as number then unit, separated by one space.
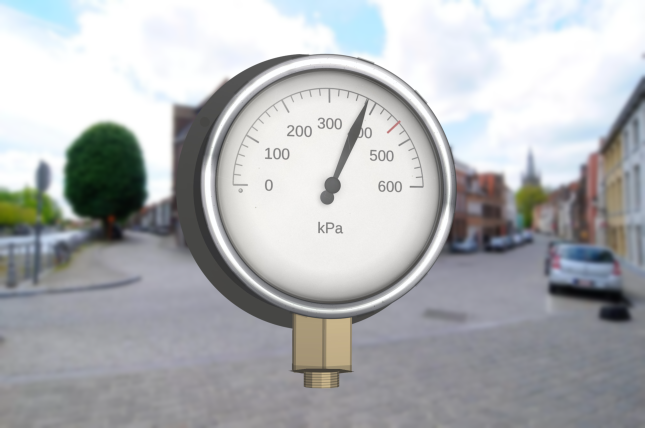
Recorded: 380 kPa
